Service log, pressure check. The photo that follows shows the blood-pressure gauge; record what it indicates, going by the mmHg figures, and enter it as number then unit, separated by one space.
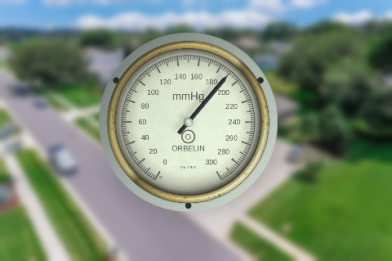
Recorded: 190 mmHg
